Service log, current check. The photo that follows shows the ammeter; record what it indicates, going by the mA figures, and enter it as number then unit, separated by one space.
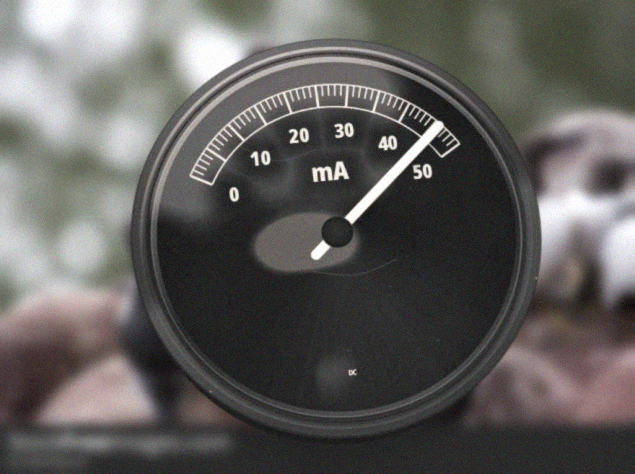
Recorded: 46 mA
